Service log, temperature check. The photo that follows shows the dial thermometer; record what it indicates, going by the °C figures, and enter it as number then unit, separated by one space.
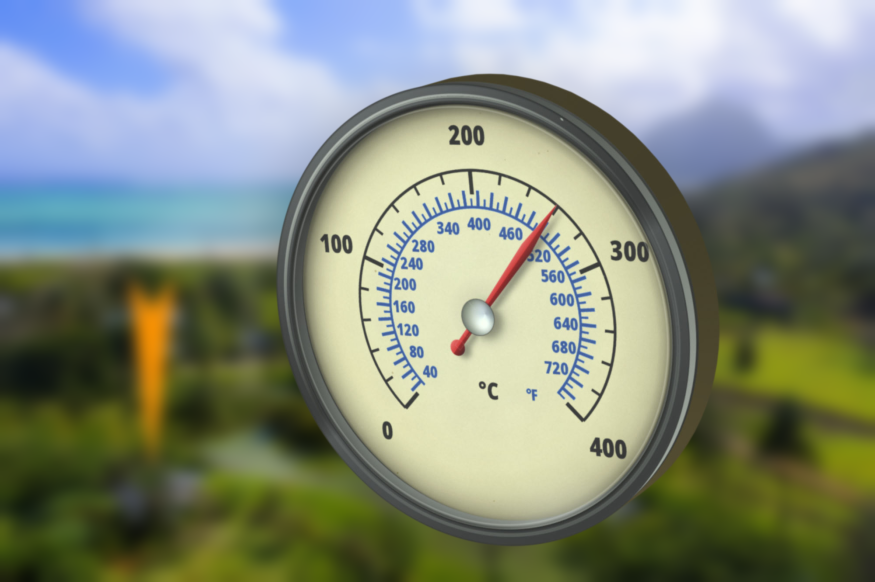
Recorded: 260 °C
